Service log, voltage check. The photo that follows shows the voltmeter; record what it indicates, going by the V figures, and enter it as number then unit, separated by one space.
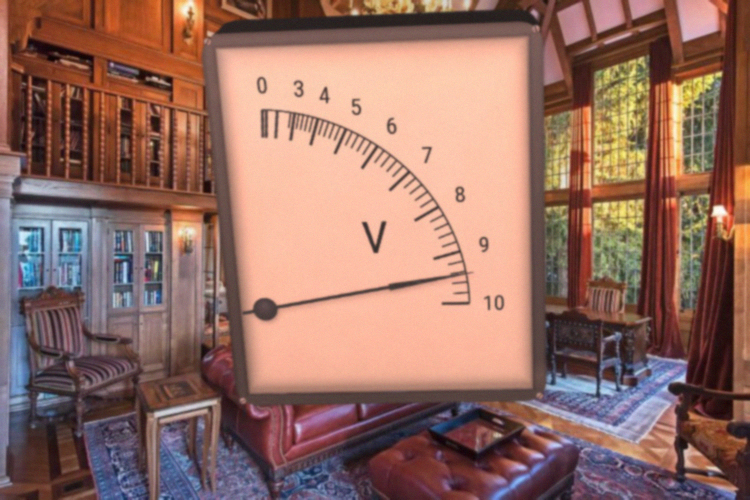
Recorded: 9.4 V
